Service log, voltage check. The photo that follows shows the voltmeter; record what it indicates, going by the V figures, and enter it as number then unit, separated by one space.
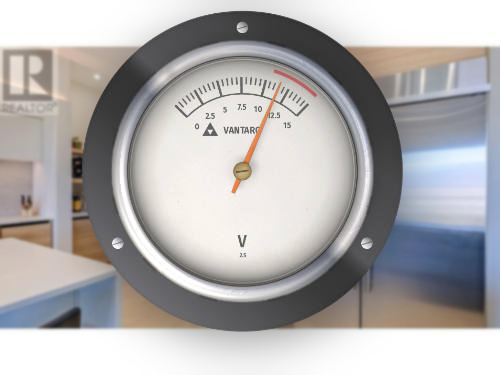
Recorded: 11.5 V
